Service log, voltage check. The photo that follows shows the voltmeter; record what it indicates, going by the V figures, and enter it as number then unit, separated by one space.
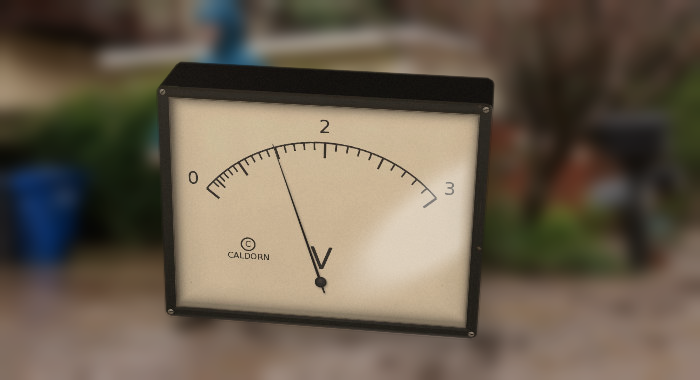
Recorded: 1.5 V
